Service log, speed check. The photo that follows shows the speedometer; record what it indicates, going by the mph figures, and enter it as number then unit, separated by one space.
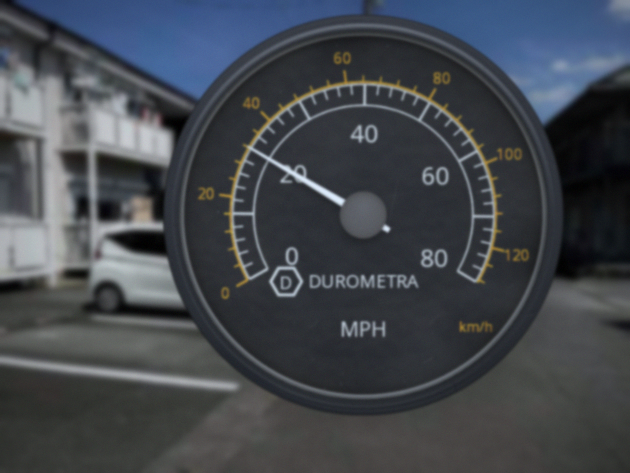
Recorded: 20 mph
